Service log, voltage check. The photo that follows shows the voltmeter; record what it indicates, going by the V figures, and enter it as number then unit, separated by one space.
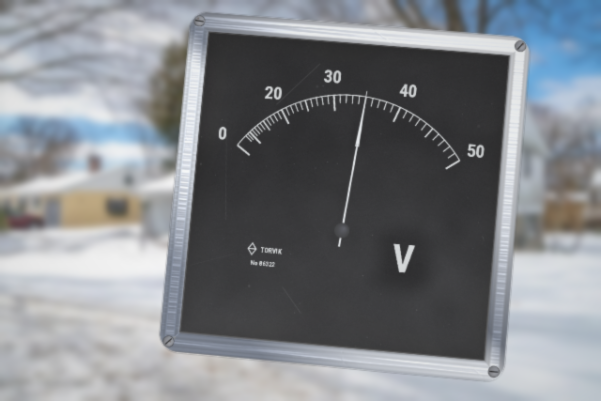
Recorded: 35 V
